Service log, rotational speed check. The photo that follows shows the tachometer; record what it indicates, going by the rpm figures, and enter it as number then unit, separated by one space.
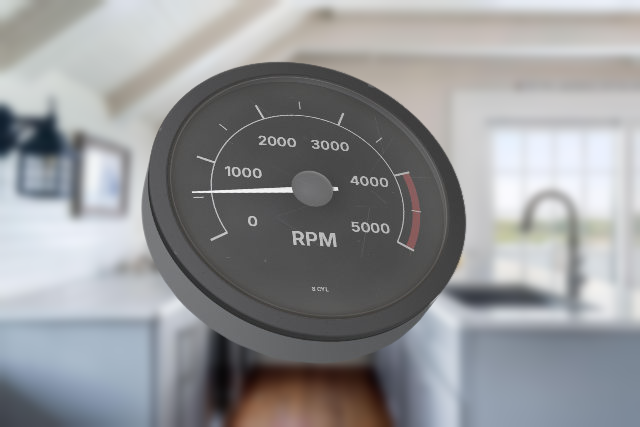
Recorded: 500 rpm
